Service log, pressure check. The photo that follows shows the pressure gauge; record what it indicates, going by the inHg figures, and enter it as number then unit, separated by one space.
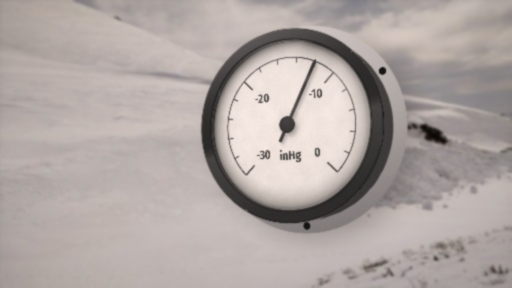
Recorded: -12 inHg
